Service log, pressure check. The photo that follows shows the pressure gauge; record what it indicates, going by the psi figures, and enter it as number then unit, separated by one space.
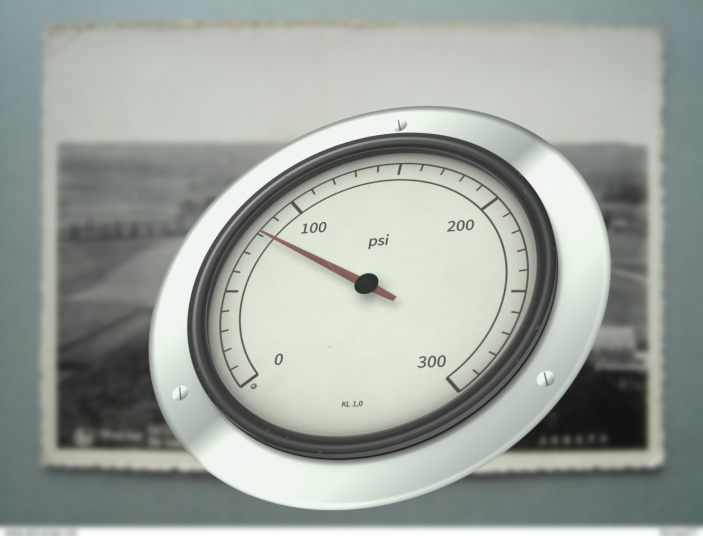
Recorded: 80 psi
